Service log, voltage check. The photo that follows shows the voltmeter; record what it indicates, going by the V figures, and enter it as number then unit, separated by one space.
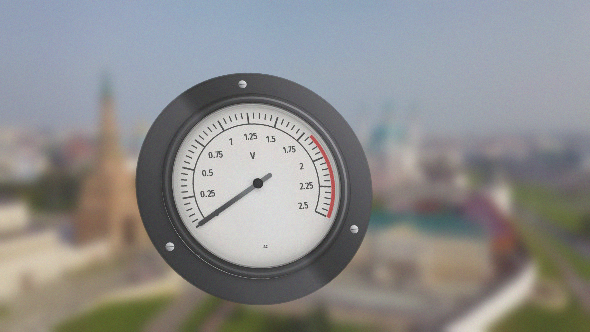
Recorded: 0 V
